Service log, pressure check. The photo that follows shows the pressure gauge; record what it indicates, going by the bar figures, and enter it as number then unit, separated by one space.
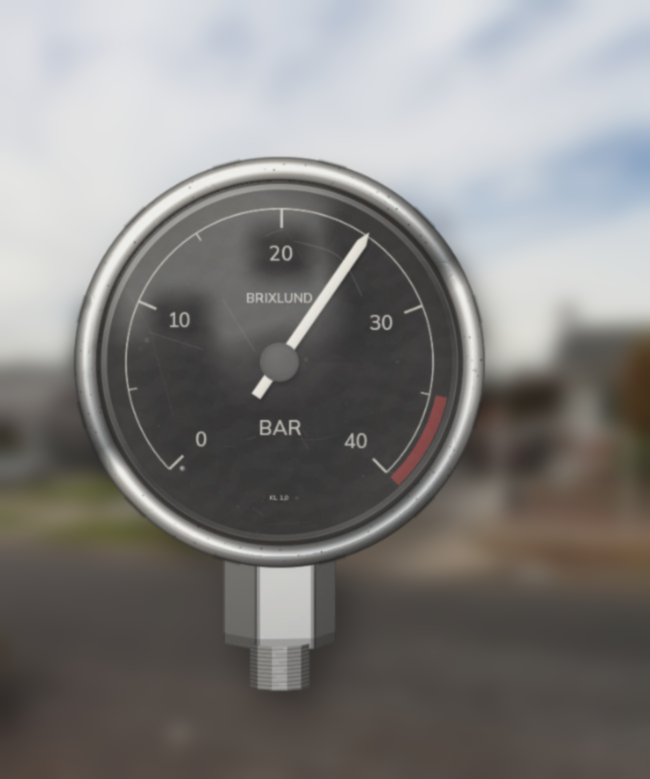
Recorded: 25 bar
